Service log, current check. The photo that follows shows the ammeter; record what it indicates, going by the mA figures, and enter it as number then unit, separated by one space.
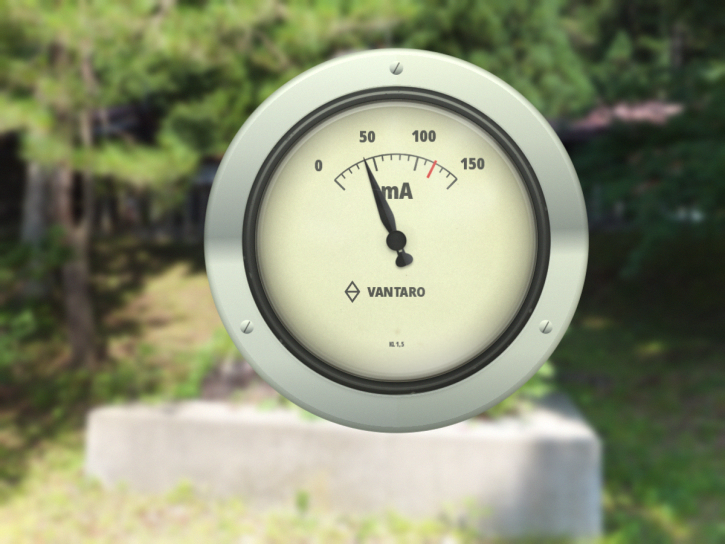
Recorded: 40 mA
